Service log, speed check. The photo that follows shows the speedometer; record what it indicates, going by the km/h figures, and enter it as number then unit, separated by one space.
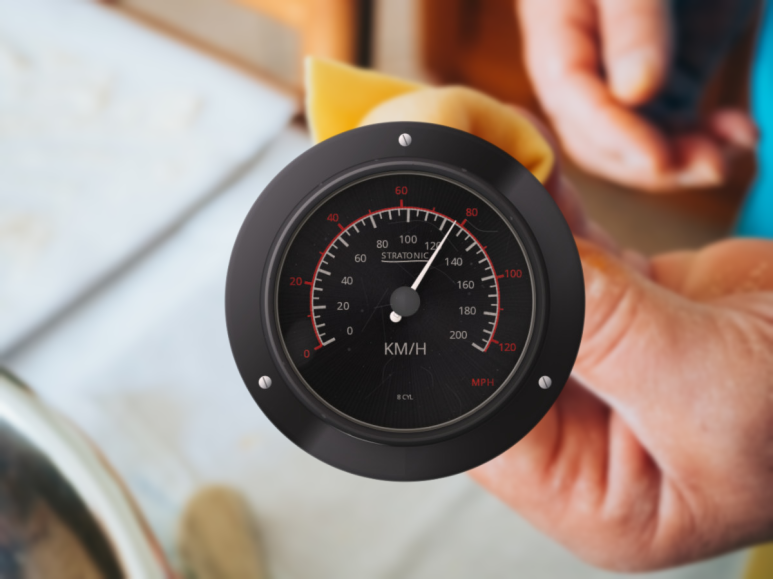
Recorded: 125 km/h
